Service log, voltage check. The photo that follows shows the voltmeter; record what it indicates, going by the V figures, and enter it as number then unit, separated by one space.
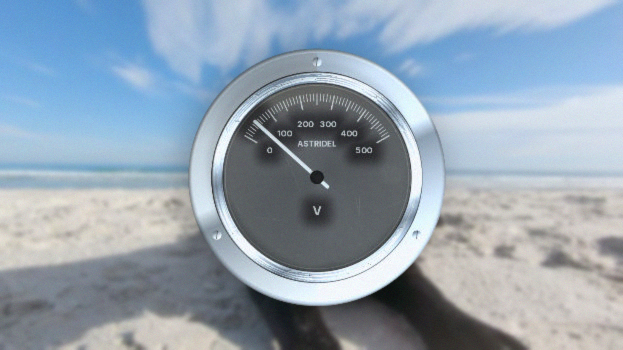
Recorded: 50 V
